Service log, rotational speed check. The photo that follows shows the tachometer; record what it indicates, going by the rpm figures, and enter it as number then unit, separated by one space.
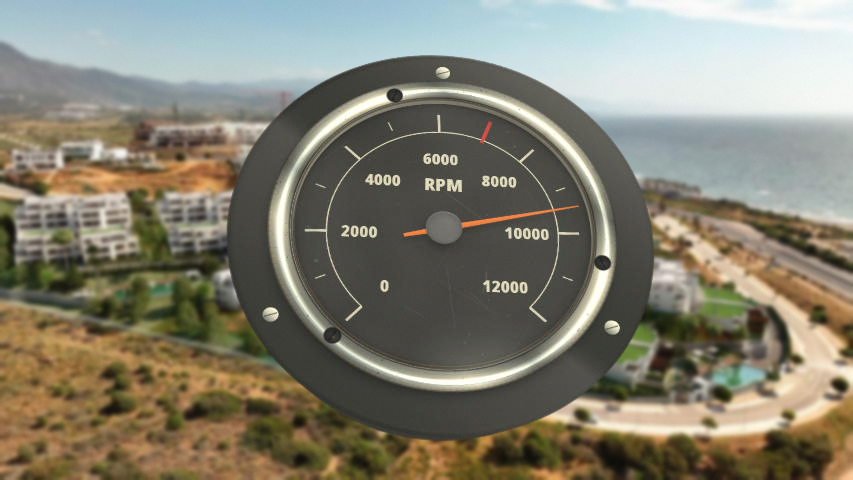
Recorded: 9500 rpm
